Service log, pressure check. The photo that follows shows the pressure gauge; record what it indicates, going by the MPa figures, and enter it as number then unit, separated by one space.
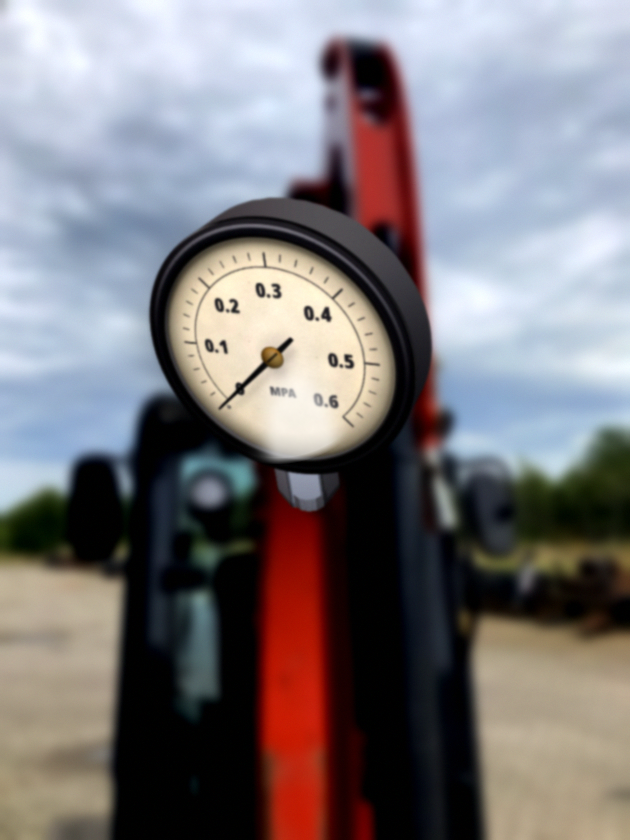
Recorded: 0 MPa
